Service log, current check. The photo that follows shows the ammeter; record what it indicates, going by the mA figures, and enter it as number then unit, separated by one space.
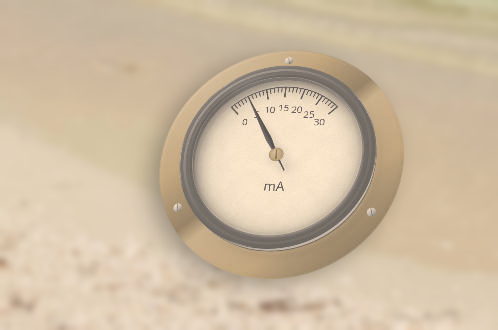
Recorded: 5 mA
